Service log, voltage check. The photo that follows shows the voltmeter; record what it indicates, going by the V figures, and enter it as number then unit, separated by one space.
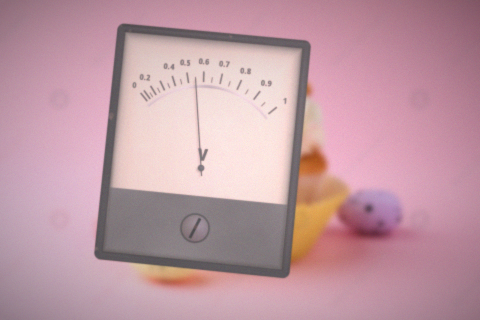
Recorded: 0.55 V
